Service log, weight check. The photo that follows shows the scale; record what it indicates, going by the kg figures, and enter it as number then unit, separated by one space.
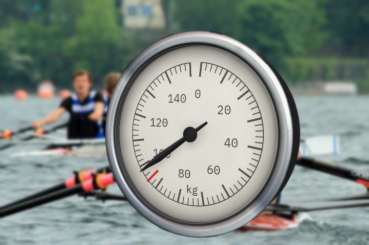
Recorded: 98 kg
